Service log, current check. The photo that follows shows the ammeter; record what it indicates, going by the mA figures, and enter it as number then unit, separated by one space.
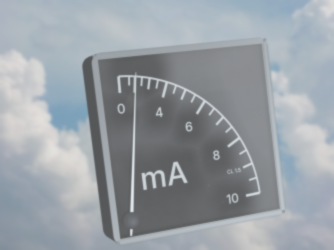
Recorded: 2 mA
